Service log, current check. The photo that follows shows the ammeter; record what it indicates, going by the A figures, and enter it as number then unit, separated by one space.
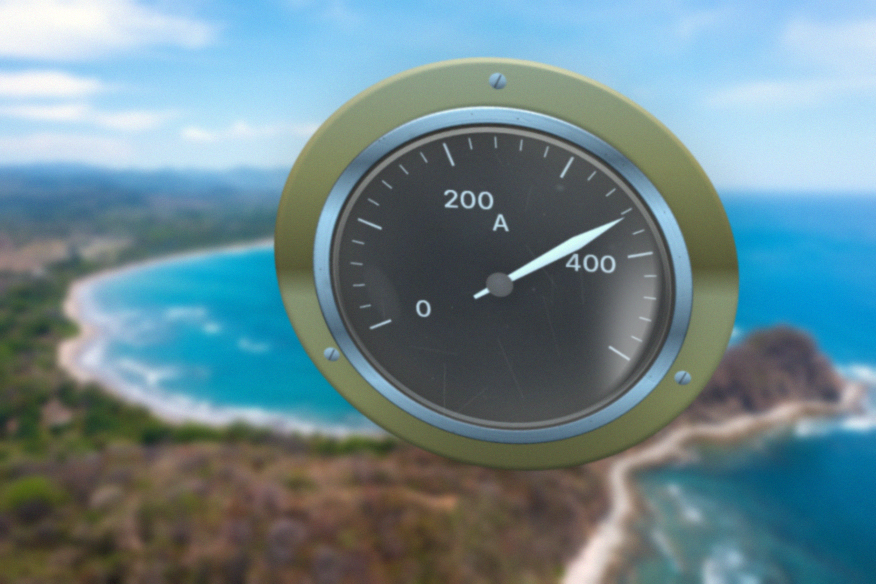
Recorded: 360 A
